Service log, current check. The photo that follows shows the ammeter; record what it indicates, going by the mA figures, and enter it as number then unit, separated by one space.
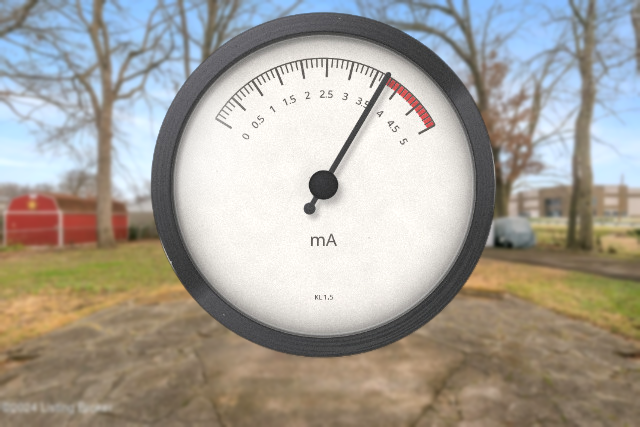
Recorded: 3.7 mA
